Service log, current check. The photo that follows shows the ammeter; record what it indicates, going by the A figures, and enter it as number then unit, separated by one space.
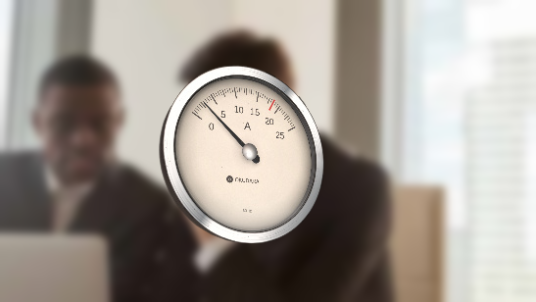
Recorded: 2.5 A
